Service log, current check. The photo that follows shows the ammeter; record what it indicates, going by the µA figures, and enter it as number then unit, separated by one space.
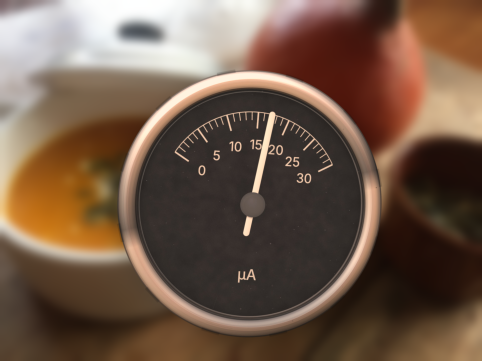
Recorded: 17 µA
